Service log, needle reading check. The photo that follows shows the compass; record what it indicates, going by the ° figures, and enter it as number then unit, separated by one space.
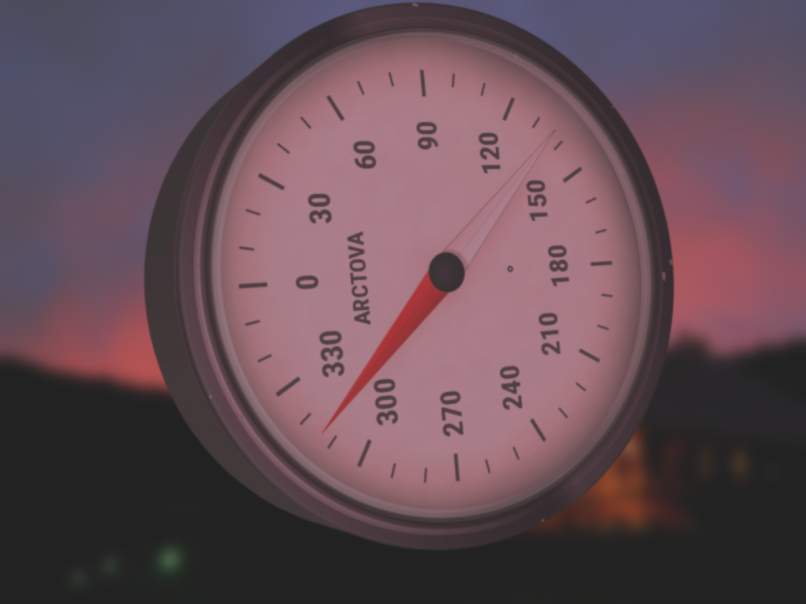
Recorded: 315 °
